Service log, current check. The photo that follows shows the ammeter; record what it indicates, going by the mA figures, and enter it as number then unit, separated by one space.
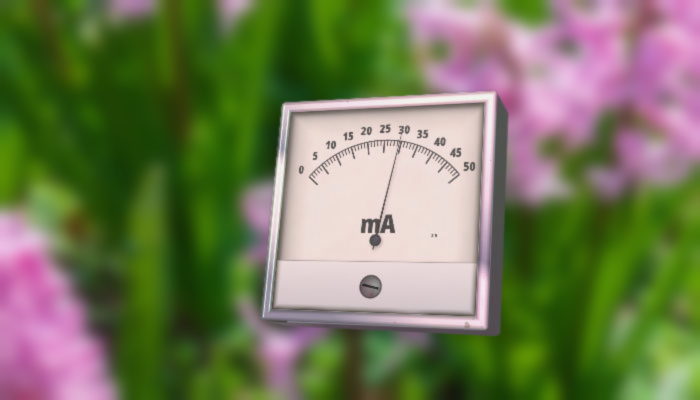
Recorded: 30 mA
